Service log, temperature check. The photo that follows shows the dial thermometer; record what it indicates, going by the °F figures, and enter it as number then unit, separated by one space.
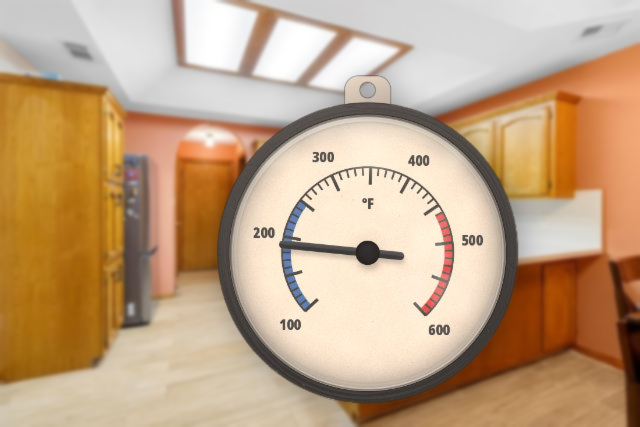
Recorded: 190 °F
